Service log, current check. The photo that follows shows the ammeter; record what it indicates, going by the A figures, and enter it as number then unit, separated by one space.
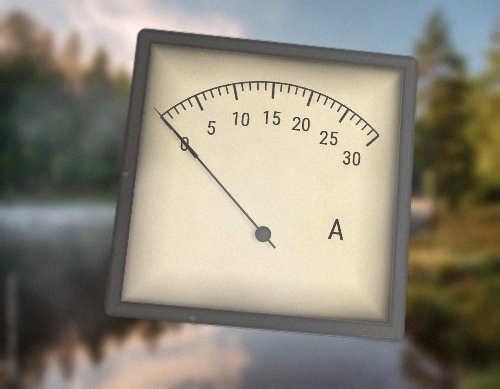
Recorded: 0 A
